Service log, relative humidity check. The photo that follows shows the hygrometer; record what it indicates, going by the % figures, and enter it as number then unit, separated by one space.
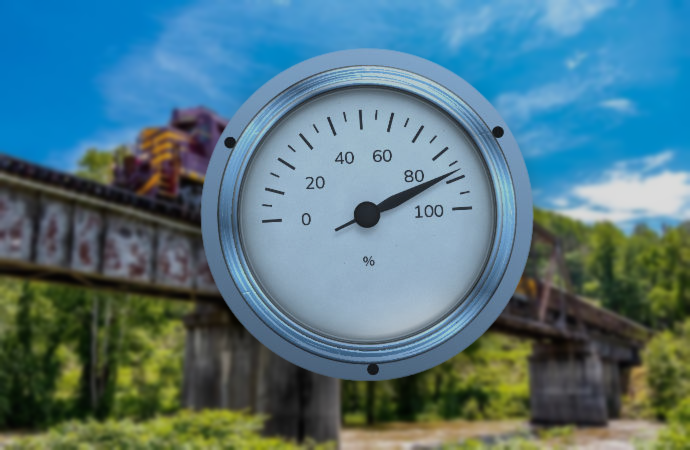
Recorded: 87.5 %
